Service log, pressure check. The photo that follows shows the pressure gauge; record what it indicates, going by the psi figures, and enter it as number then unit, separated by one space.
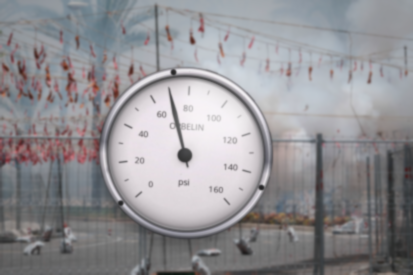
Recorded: 70 psi
